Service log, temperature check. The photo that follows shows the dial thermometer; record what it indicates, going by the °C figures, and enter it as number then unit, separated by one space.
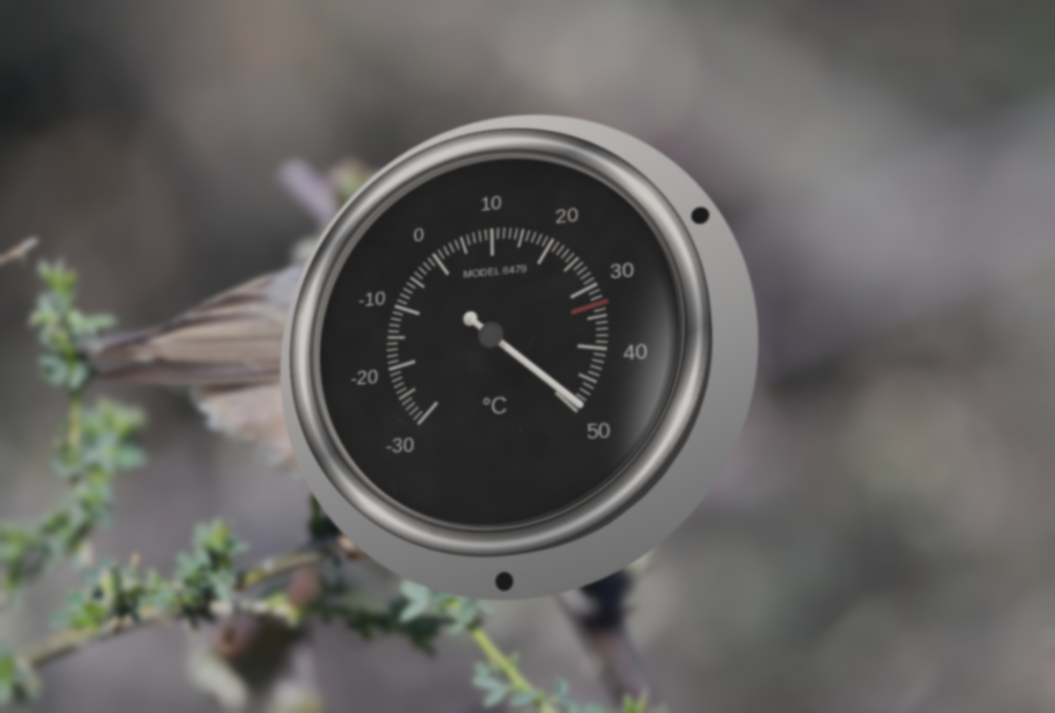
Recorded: 49 °C
